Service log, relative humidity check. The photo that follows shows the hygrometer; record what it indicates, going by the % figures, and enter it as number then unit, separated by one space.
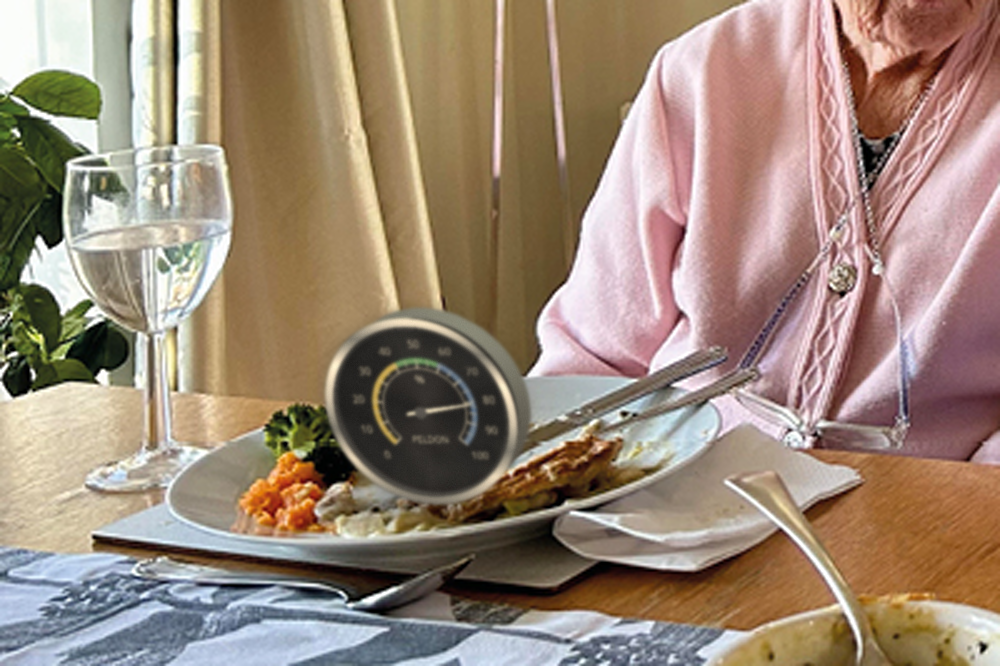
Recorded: 80 %
